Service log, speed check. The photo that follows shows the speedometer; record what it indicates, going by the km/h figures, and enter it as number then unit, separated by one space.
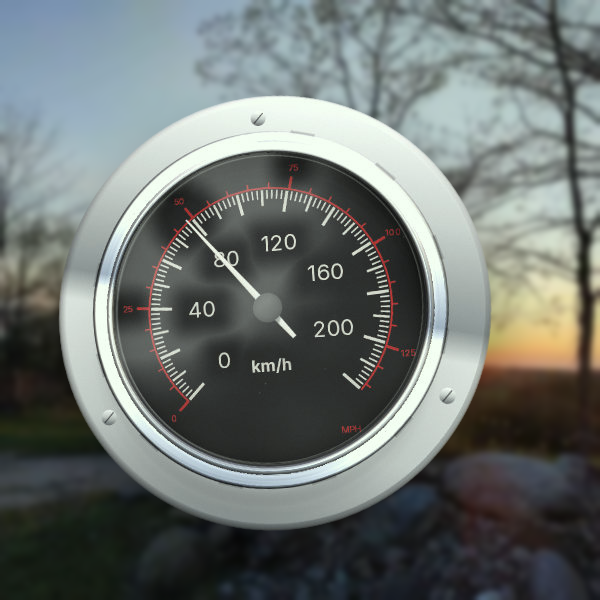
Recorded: 78 km/h
